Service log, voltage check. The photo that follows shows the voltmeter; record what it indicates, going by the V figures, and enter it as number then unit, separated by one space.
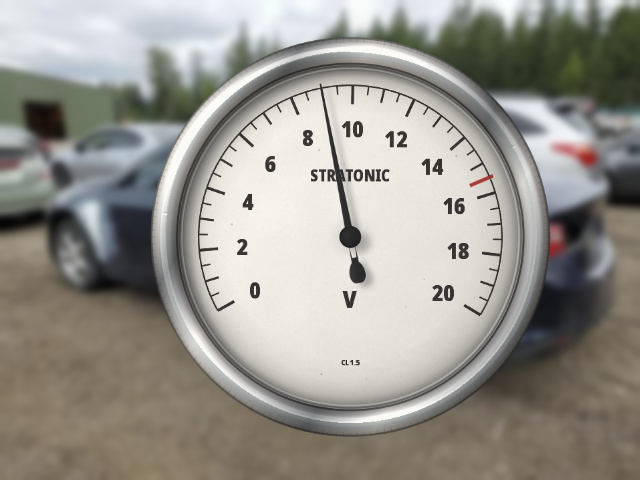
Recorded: 9 V
